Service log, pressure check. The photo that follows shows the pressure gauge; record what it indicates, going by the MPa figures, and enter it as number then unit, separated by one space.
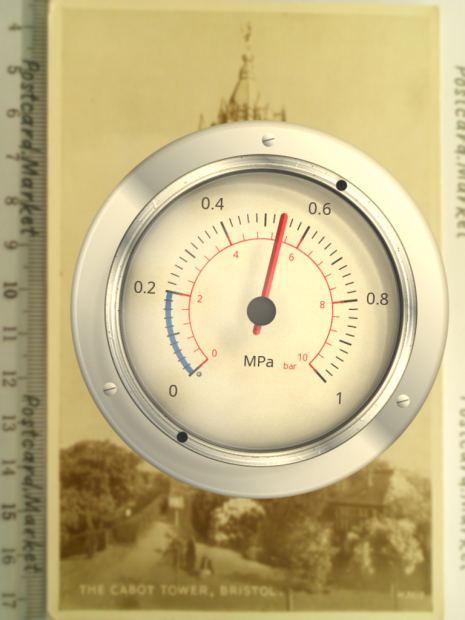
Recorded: 0.54 MPa
